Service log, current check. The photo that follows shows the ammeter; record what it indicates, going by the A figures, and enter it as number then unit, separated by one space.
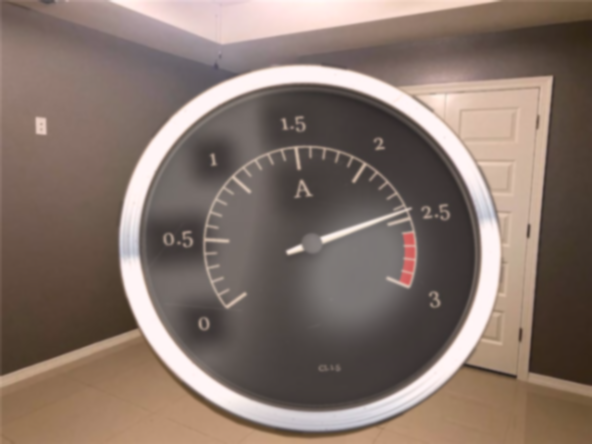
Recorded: 2.45 A
